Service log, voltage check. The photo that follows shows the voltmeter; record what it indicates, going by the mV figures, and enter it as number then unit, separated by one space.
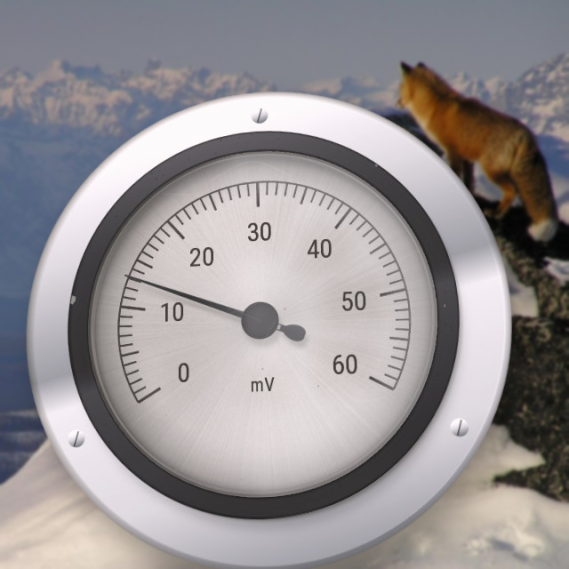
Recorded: 13 mV
